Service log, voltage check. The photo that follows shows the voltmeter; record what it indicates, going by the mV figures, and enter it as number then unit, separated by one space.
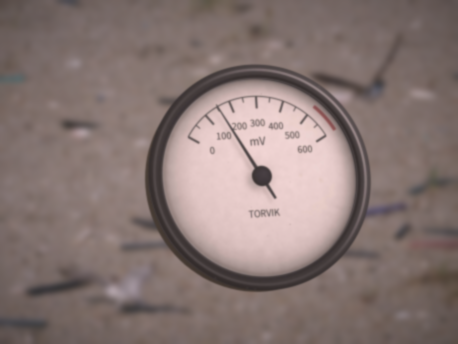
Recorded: 150 mV
